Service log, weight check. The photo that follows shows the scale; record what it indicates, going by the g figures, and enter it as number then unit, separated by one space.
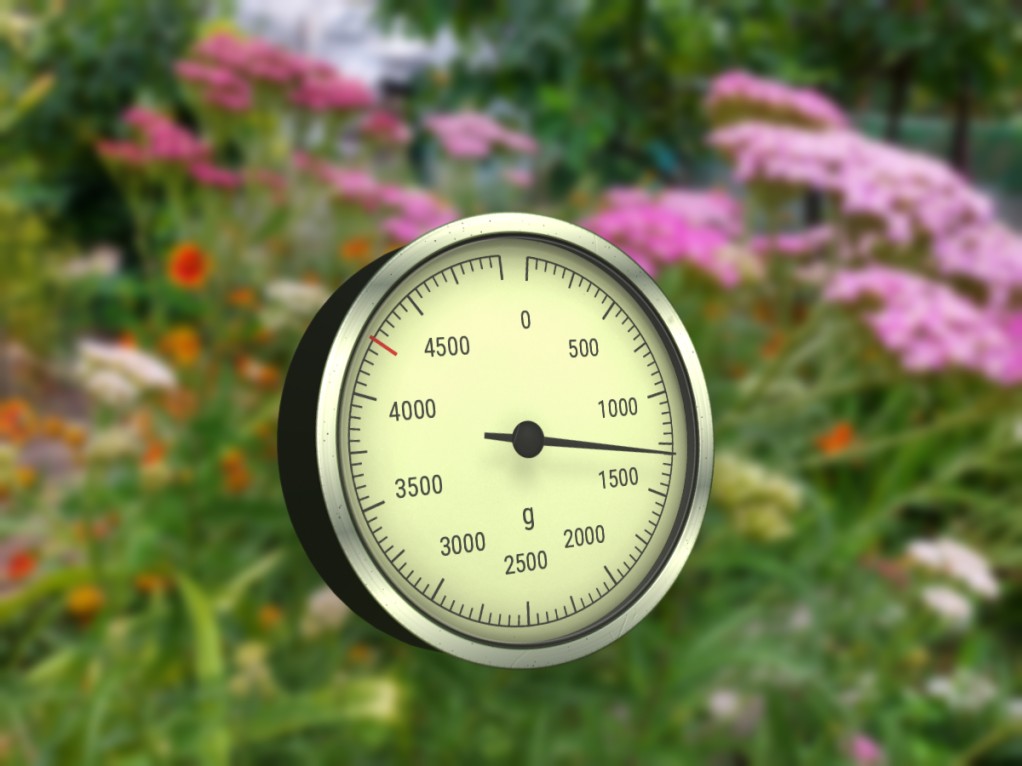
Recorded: 1300 g
